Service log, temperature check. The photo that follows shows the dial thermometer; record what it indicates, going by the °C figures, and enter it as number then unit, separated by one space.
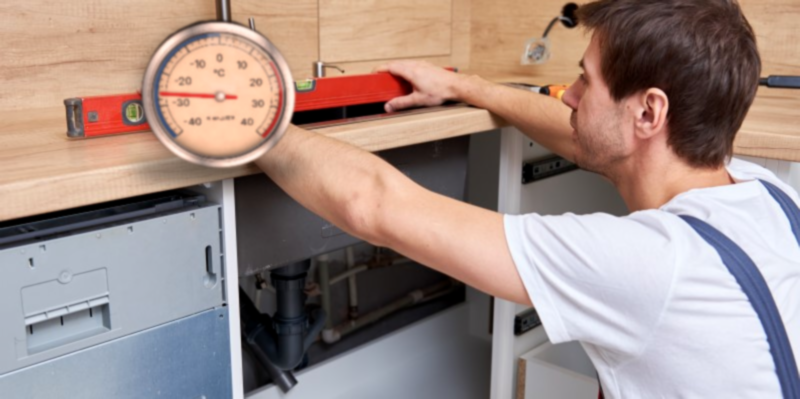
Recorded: -26 °C
